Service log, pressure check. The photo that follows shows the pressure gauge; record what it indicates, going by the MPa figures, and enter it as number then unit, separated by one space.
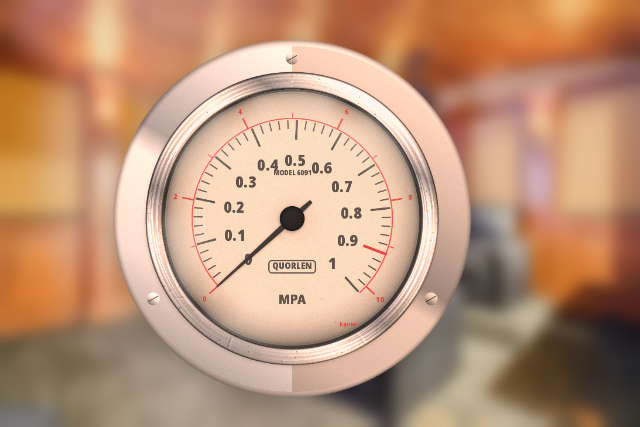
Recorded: 0 MPa
